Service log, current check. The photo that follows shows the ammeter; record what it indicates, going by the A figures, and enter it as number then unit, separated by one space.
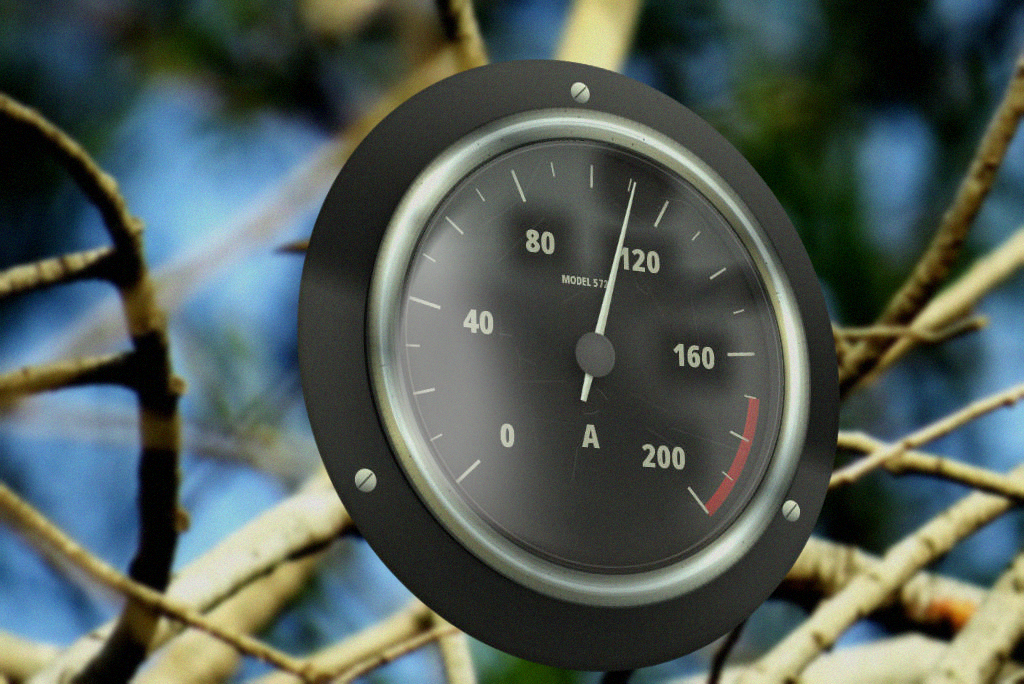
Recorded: 110 A
